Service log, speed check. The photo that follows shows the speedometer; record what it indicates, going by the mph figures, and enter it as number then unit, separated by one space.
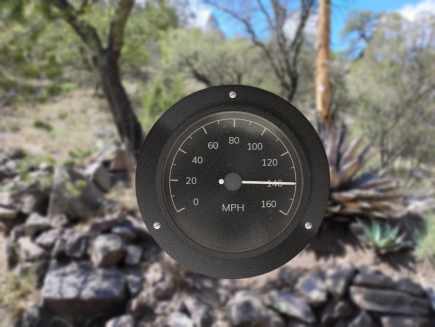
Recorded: 140 mph
